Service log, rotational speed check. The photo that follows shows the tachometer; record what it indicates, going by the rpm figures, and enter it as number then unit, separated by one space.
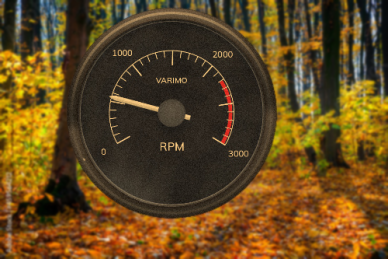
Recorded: 550 rpm
